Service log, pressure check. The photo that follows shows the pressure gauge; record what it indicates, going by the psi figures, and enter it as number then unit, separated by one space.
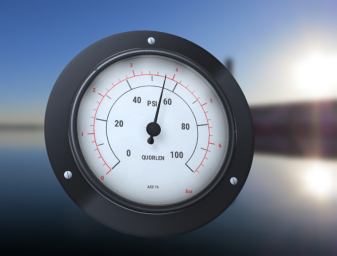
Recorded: 55 psi
